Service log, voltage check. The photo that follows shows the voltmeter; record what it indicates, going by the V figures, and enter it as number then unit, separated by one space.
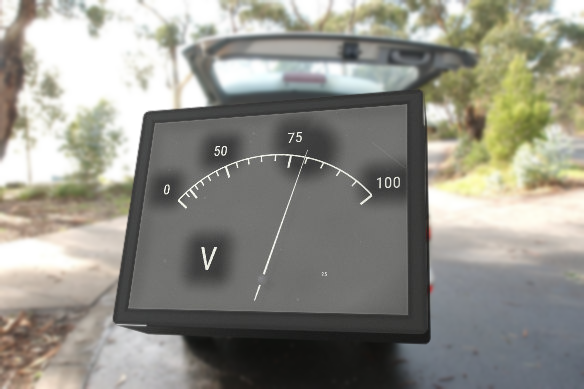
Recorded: 80 V
